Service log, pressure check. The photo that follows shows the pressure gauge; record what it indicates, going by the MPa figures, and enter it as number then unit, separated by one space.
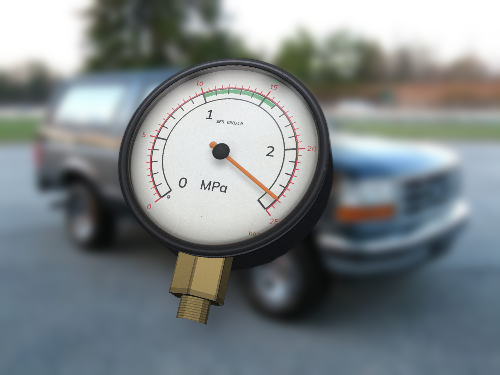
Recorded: 2.4 MPa
